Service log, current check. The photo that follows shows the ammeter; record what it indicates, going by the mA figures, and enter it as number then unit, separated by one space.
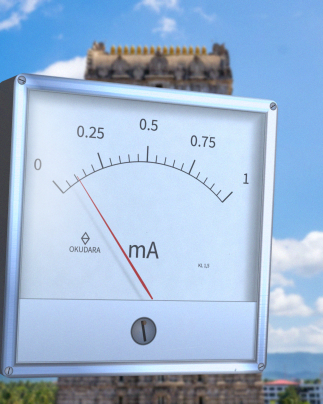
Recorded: 0.1 mA
